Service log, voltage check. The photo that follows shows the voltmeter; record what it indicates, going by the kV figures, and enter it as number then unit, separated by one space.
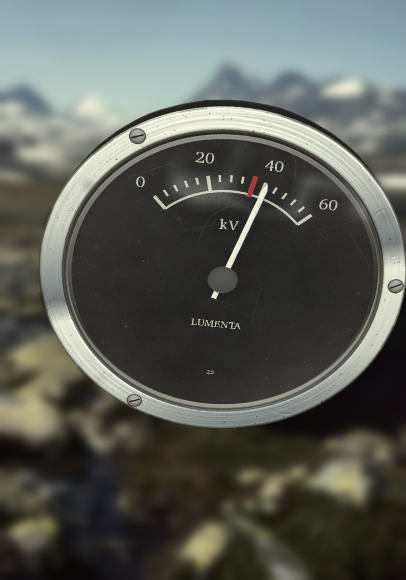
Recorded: 40 kV
